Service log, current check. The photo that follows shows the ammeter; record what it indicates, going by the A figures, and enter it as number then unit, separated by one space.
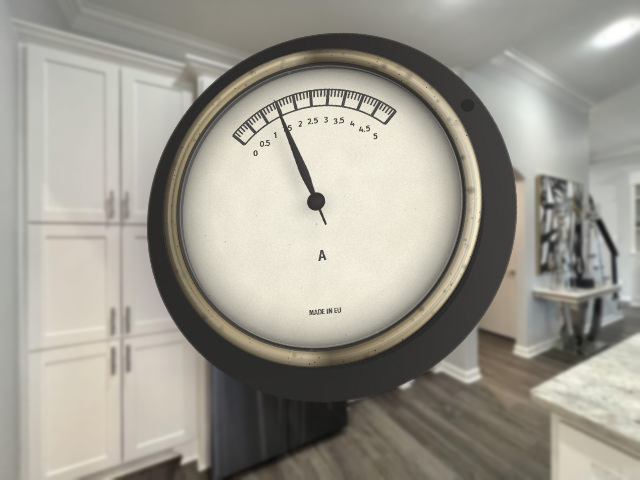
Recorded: 1.5 A
